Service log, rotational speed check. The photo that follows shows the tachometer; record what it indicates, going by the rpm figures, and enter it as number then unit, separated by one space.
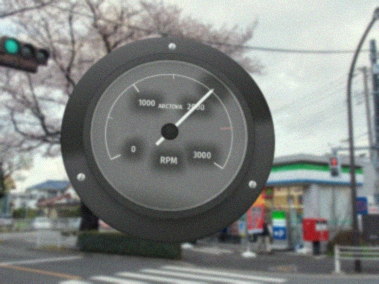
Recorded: 2000 rpm
